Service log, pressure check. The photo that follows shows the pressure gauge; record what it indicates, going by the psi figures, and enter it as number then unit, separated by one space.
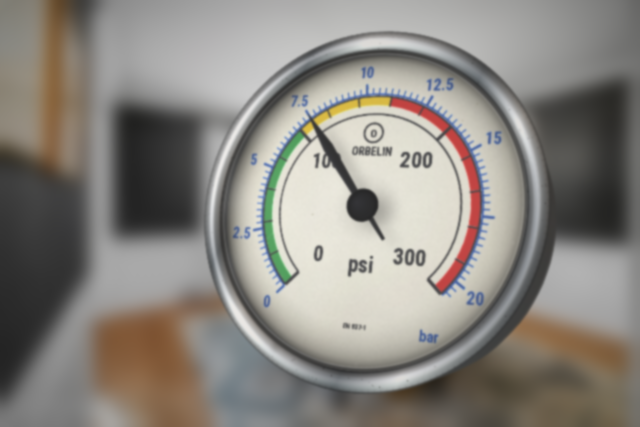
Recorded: 110 psi
